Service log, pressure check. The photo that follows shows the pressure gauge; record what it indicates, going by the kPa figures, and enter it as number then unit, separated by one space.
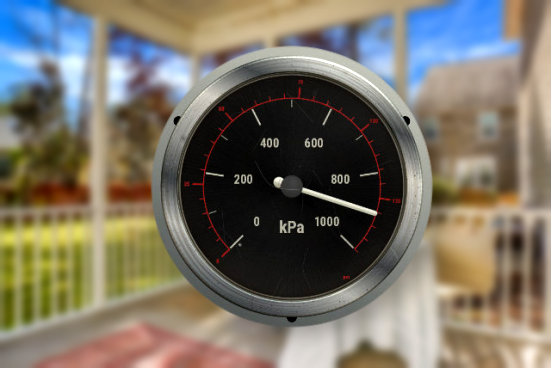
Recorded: 900 kPa
